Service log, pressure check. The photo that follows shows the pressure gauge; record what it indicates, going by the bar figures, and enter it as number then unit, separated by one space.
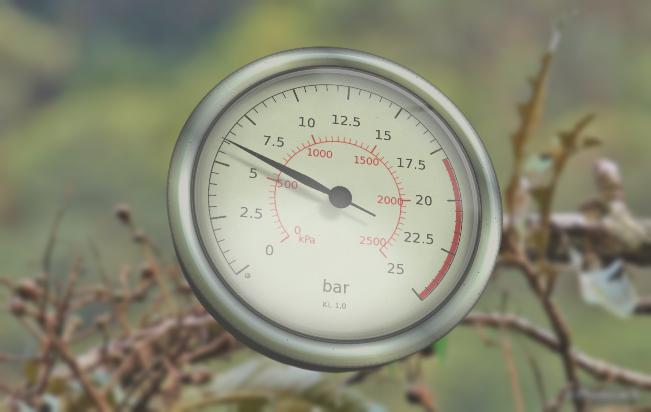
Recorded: 6 bar
